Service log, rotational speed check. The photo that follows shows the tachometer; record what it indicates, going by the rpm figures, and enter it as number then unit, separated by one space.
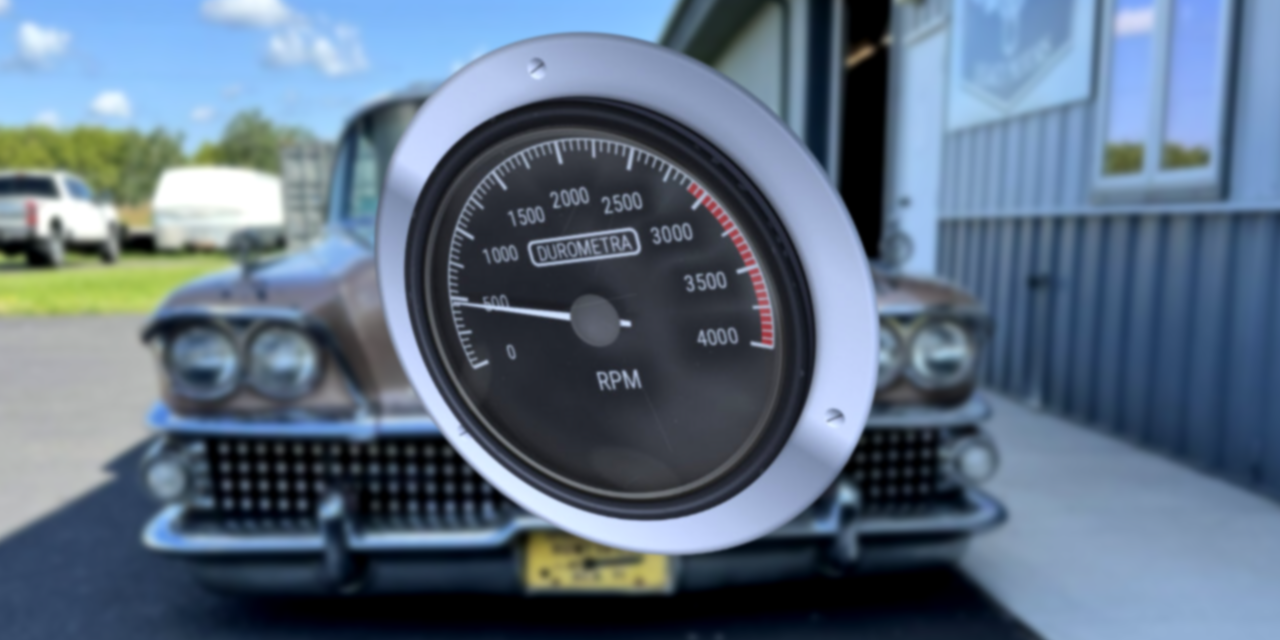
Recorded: 500 rpm
